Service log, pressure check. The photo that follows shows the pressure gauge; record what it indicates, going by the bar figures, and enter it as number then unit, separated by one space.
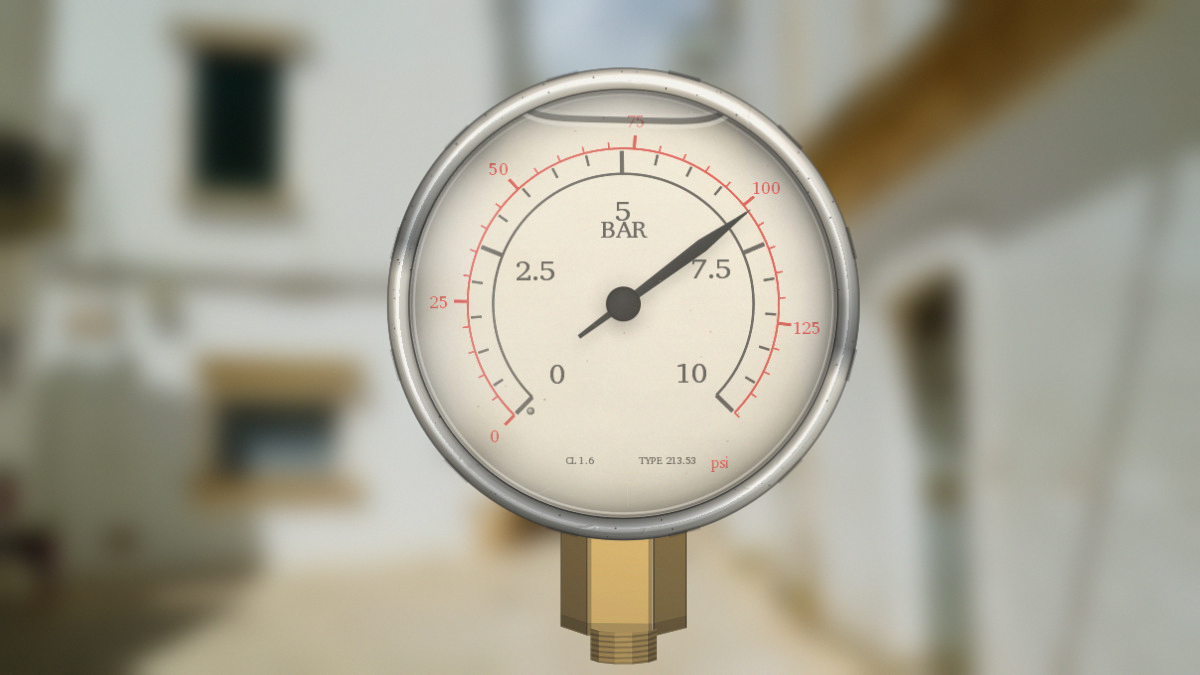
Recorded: 7 bar
